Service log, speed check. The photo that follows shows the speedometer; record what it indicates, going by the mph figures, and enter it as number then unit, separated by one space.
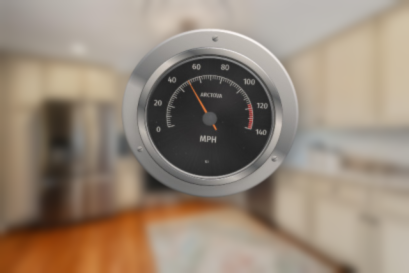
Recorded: 50 mph
